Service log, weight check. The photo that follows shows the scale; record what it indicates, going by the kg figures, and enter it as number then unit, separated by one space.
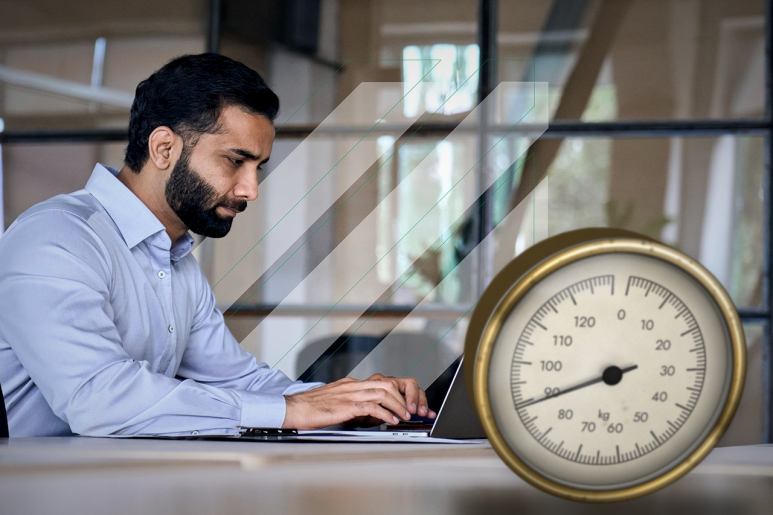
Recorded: 90 kg
